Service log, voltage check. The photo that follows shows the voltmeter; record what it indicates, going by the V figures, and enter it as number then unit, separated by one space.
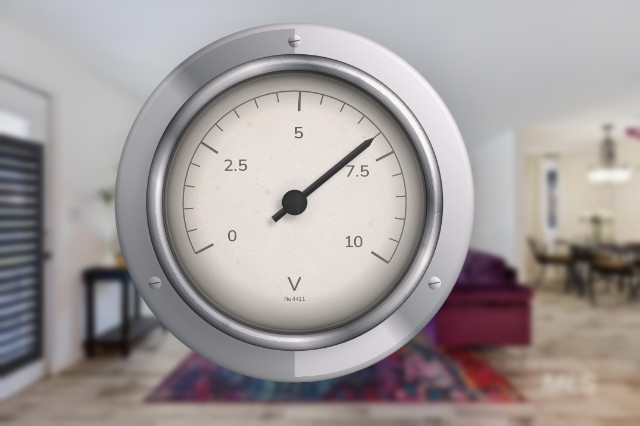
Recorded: 7 V
